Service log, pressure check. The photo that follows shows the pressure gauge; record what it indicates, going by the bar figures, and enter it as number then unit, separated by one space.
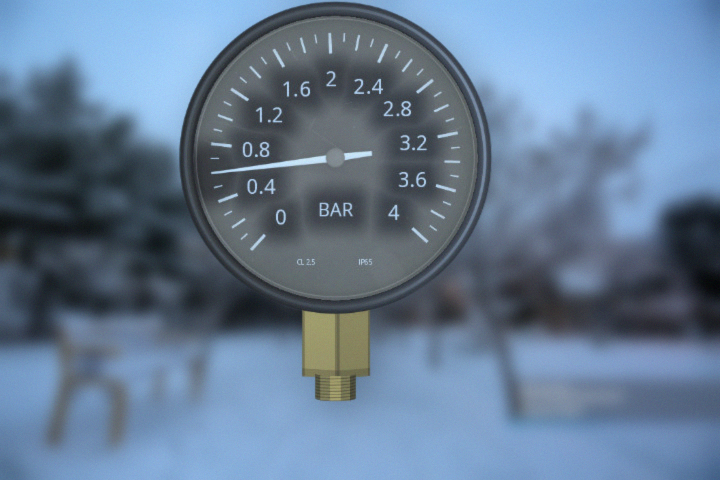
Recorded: 0.6 bar
